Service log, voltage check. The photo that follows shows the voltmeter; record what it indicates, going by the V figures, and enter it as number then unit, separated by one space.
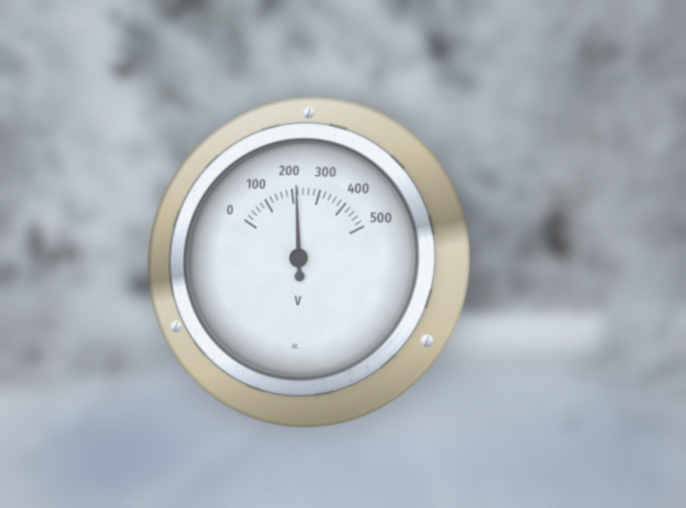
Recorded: 220 V
